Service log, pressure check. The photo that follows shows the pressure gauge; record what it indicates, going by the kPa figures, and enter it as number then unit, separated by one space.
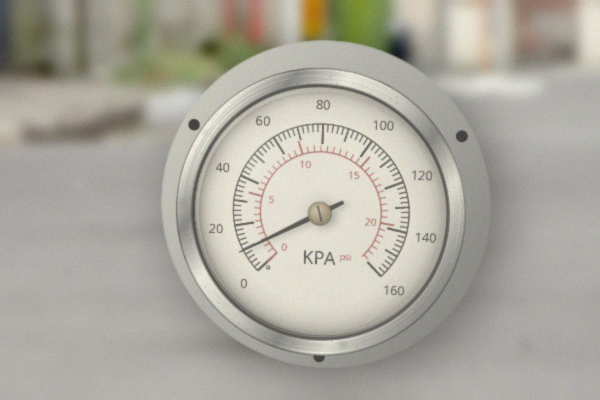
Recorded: 10 kPa
